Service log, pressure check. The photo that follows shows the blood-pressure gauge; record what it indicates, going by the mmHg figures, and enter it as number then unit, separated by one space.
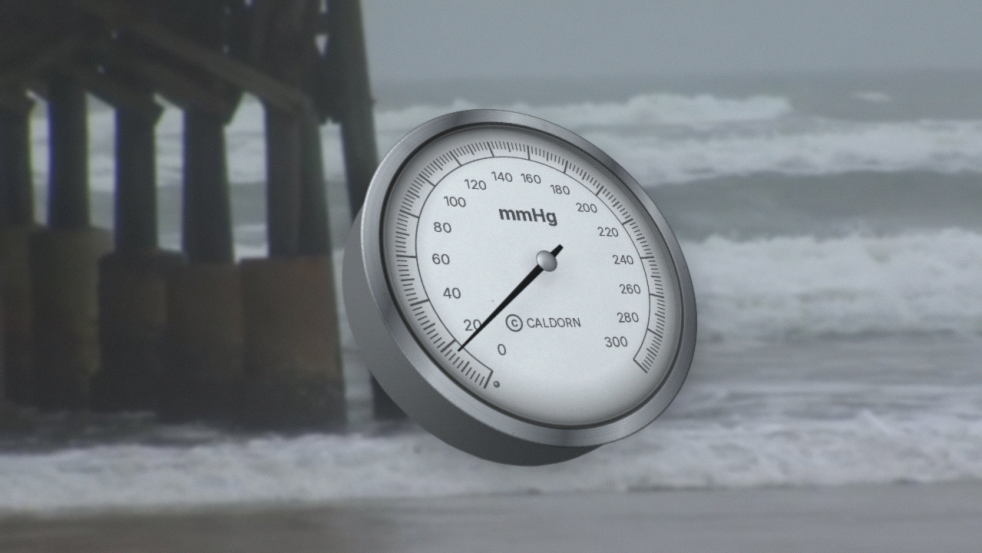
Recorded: 16 mmHg
